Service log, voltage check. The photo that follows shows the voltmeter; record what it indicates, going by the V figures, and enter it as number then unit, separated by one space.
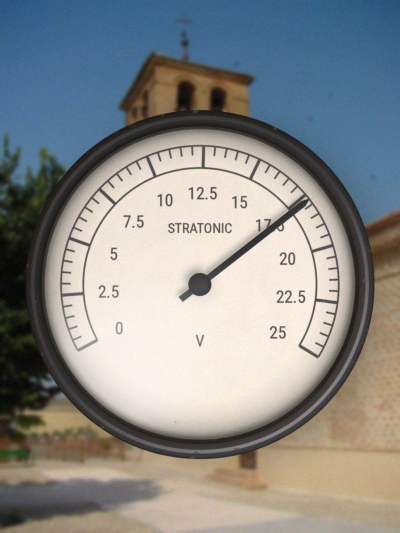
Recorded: 17.75 V
